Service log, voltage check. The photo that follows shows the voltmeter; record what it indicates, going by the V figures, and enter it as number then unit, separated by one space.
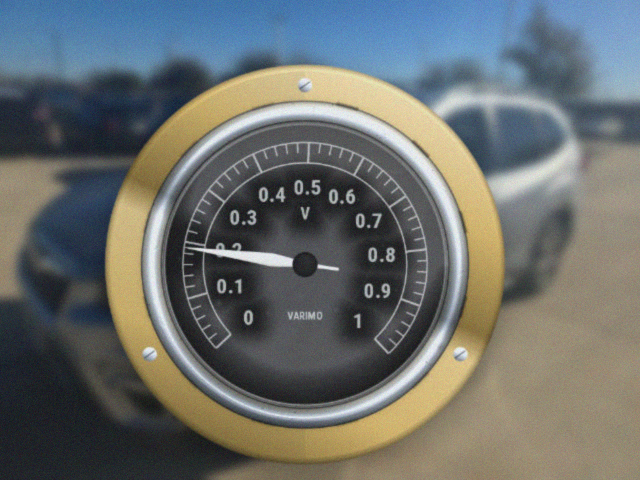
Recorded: 0.19 V
